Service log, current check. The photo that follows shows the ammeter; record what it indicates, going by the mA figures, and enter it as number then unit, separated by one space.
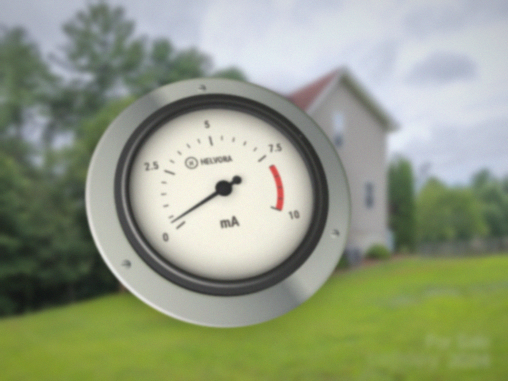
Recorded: 0.25 mA
